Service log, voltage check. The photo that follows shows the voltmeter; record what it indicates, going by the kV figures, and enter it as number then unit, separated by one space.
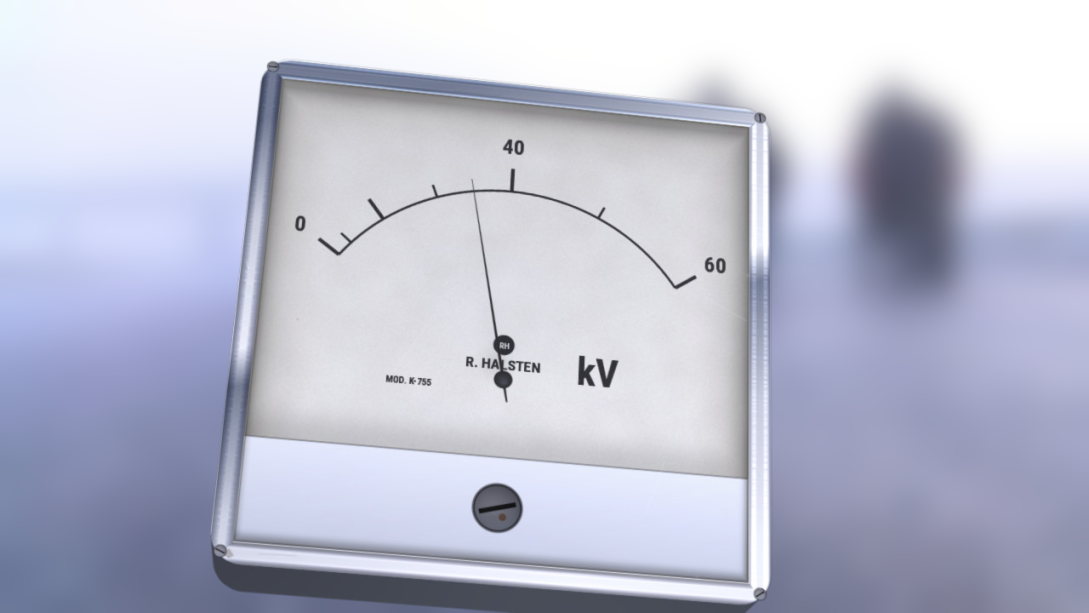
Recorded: 35 kV
